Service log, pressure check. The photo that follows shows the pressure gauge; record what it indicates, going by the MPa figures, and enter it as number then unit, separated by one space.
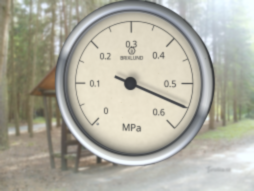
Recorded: 0.55 MPa
